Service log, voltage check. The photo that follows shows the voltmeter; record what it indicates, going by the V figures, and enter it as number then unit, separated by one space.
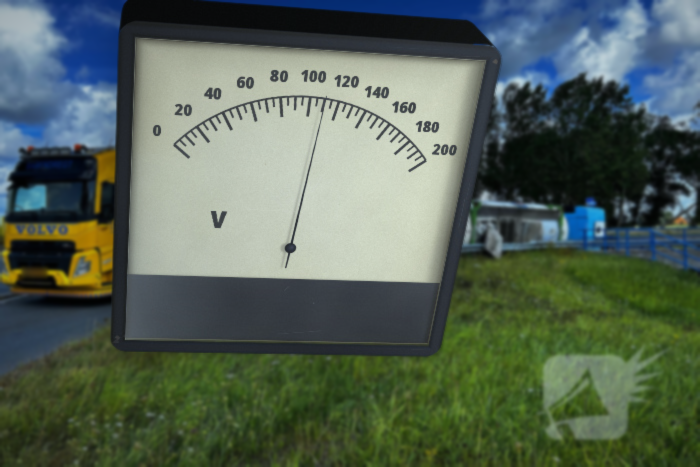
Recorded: 110 V
